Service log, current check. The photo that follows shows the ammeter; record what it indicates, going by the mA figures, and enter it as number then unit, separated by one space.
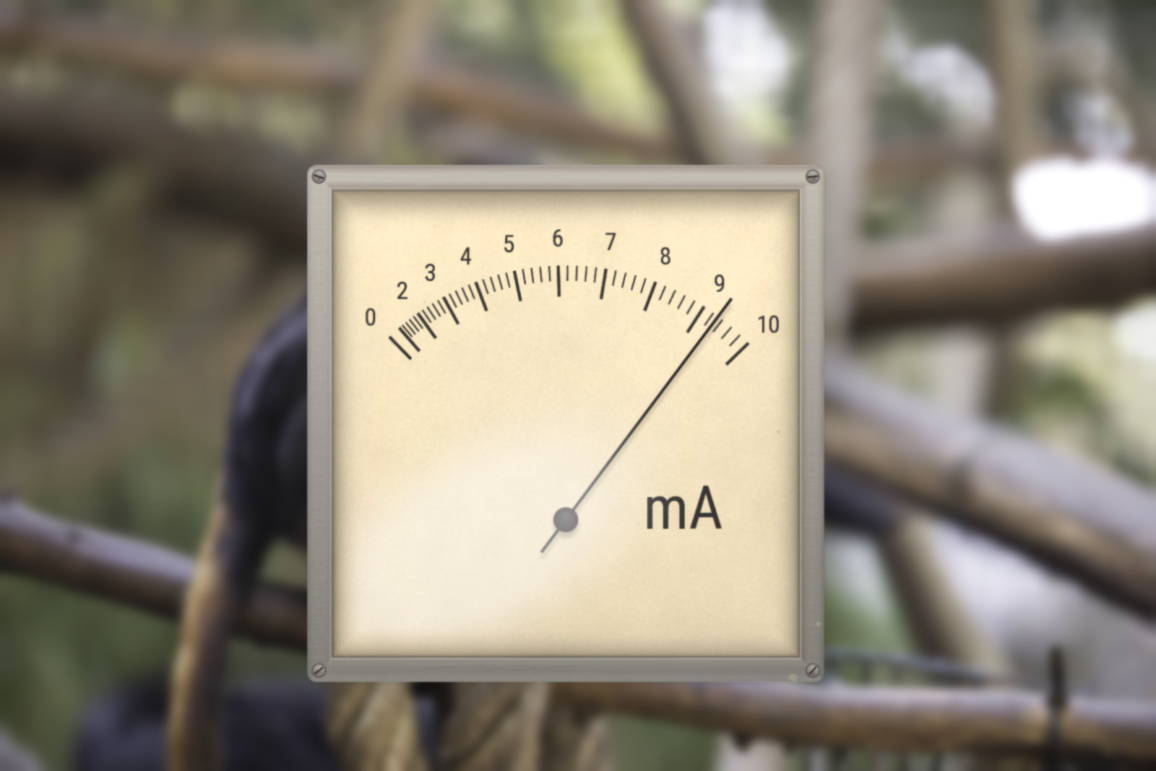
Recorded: 9.3 mA
